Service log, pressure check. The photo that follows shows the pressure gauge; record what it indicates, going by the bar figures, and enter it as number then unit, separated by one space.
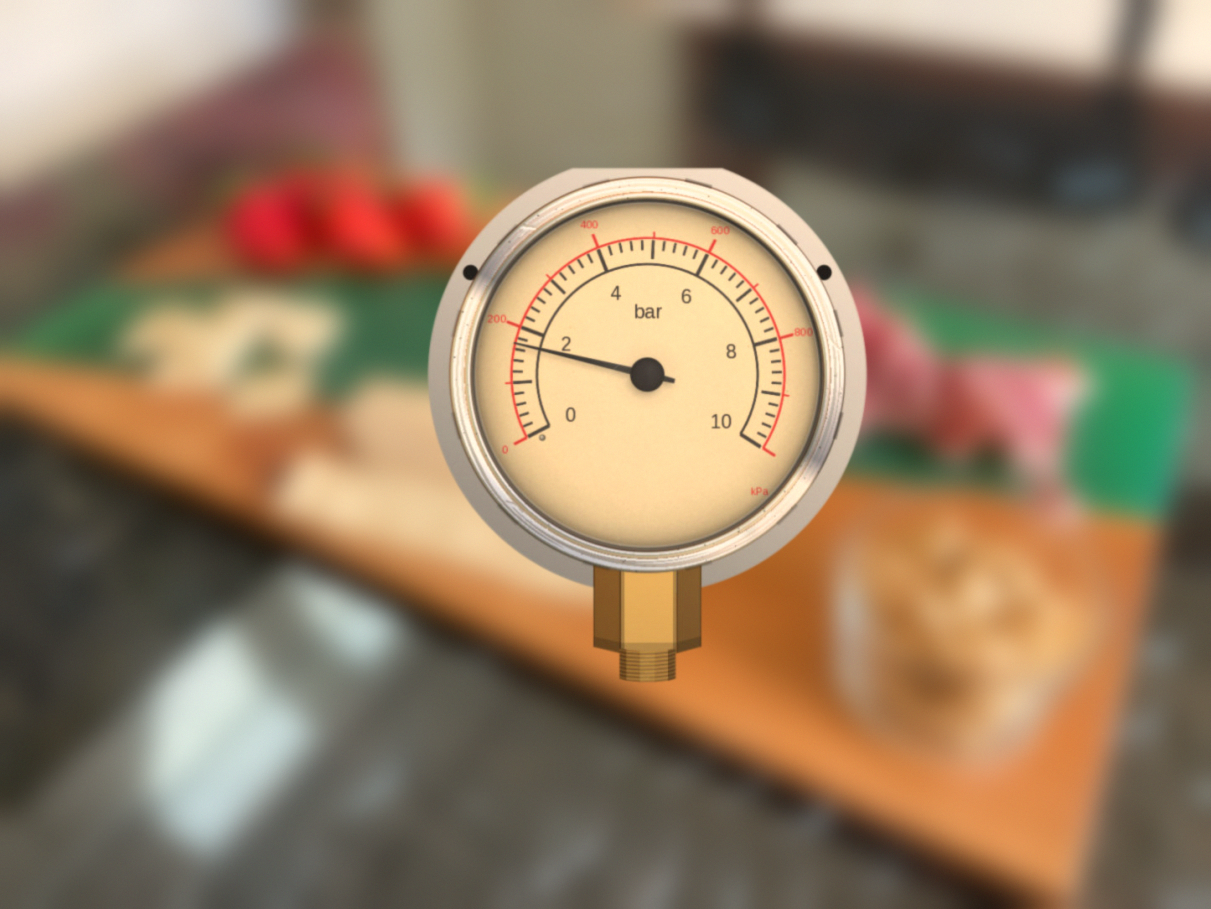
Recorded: 1.7 bar
